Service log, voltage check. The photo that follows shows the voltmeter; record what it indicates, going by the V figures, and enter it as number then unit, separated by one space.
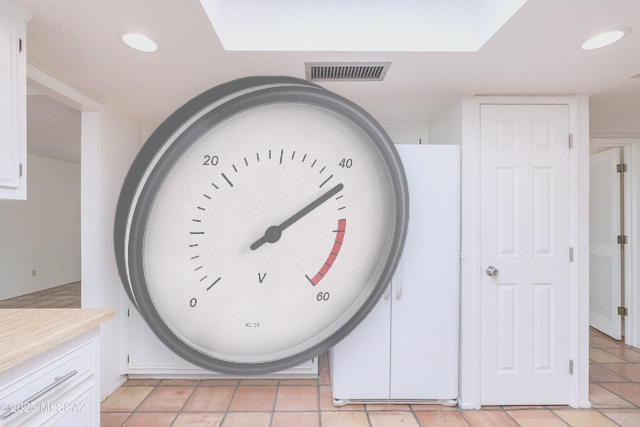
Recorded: 42 V
